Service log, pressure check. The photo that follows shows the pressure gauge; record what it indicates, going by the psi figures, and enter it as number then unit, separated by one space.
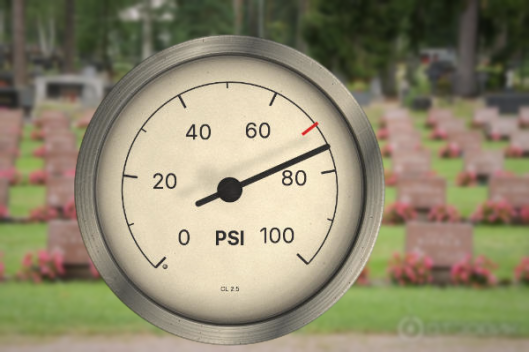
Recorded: 75 psi
